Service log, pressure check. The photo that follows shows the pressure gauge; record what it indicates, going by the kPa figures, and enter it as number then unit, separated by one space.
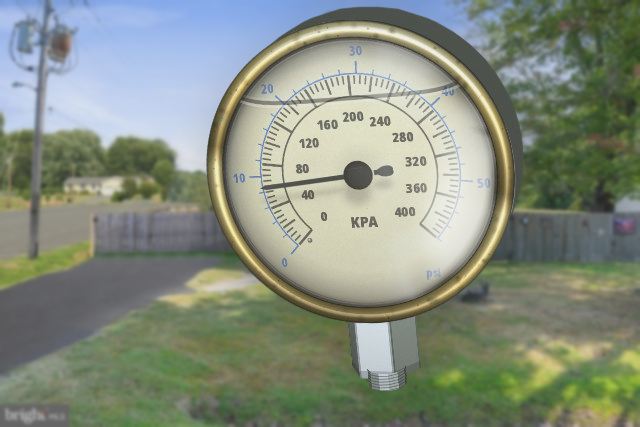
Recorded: 60 kPa
